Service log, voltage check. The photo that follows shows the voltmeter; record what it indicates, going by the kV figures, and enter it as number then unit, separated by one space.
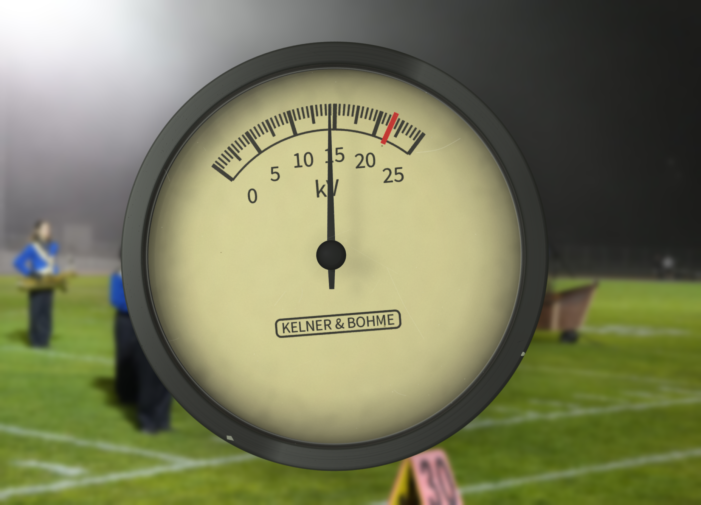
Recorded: 14.5 kV
